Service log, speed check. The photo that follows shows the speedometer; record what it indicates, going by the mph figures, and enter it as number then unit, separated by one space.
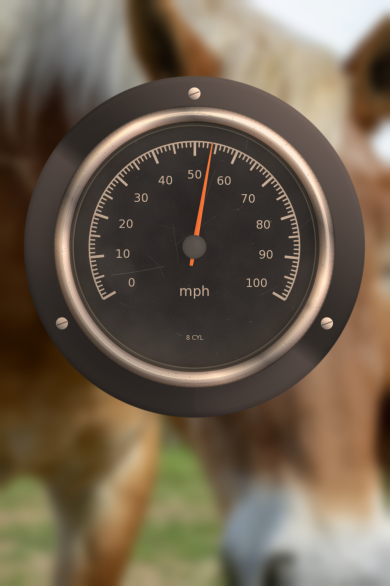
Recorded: 54 mph
